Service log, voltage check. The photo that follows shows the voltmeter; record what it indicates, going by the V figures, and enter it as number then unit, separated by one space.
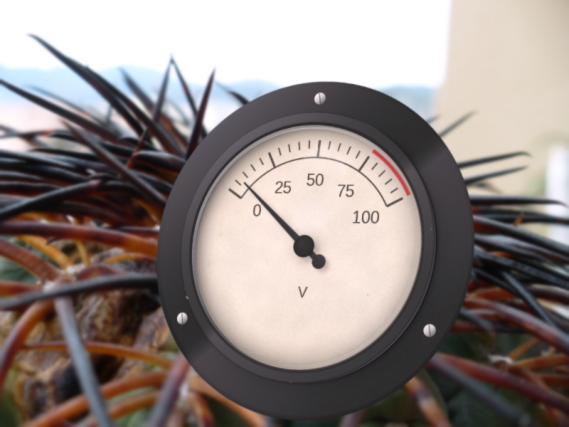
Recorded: 7.5 V
